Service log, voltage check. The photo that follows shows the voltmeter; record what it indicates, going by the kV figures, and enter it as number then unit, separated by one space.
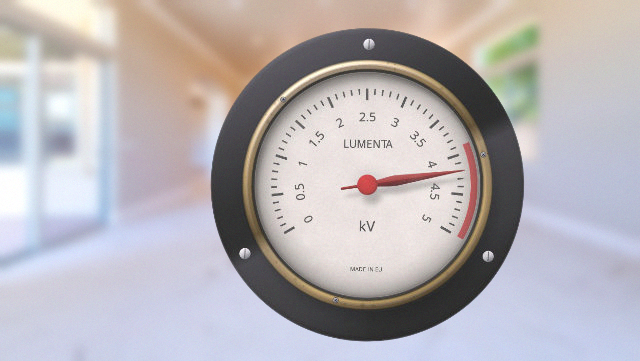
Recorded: 4.2 kV
